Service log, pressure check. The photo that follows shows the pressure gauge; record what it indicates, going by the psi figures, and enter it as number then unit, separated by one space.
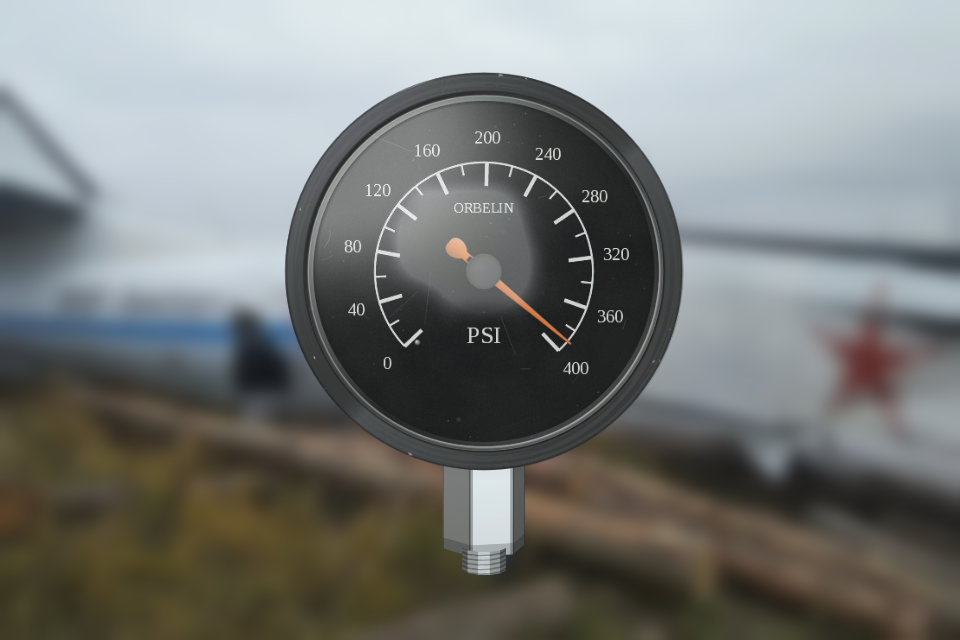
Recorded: 390 psi
